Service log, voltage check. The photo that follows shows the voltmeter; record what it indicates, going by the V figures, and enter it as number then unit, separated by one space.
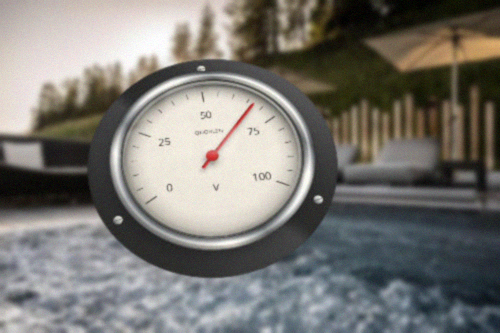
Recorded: 67.5 V
